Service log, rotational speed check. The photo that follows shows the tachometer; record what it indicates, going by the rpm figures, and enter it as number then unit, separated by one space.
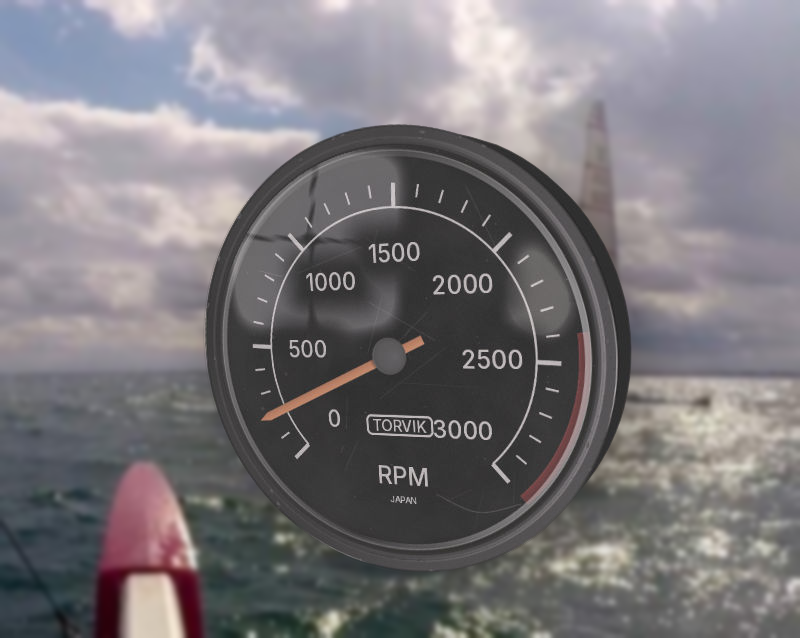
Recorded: 200 rpm
